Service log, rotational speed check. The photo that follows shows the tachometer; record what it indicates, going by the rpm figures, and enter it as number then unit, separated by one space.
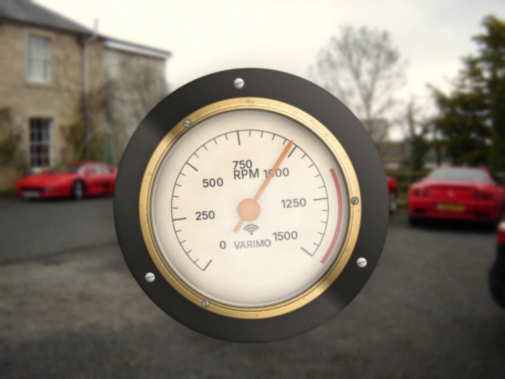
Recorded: 975 rpm
